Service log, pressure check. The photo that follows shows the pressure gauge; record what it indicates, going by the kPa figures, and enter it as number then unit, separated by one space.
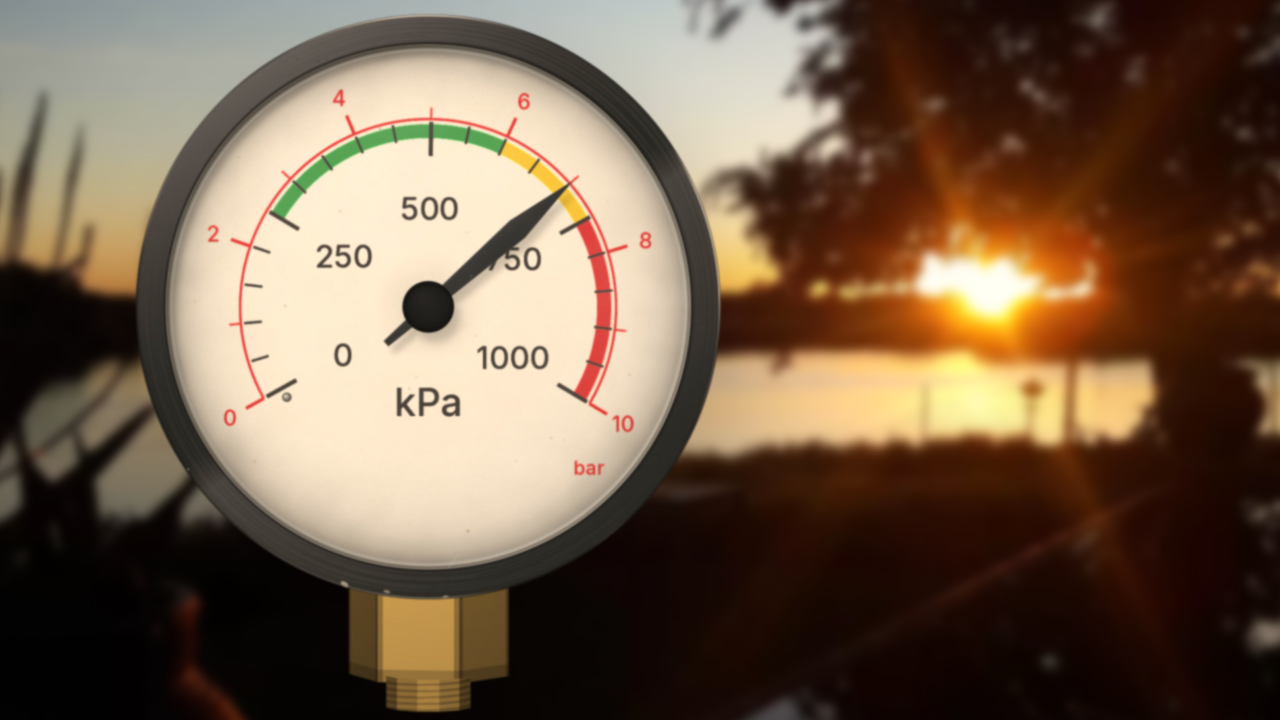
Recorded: 700 kPa
